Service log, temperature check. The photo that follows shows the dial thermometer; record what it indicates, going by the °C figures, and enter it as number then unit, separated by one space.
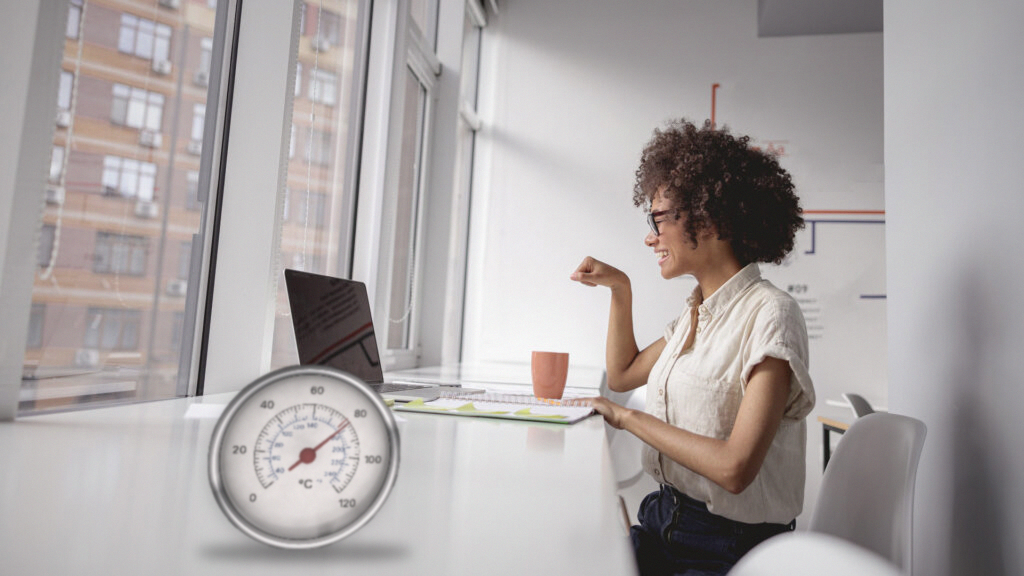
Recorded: 80 °C
